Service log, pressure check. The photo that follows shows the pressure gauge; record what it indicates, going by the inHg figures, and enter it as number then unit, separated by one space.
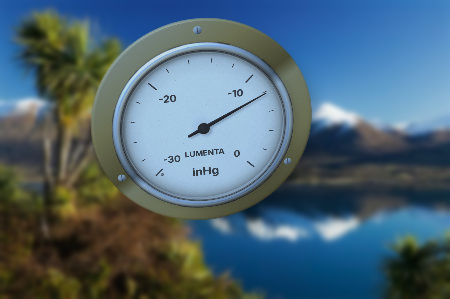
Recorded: -8 inHg
